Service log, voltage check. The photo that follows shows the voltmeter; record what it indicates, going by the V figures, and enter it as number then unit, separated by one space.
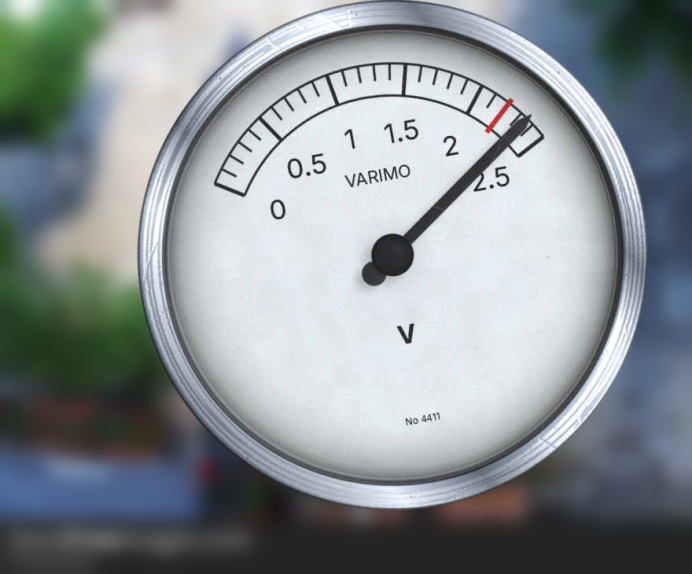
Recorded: 2.35 V
